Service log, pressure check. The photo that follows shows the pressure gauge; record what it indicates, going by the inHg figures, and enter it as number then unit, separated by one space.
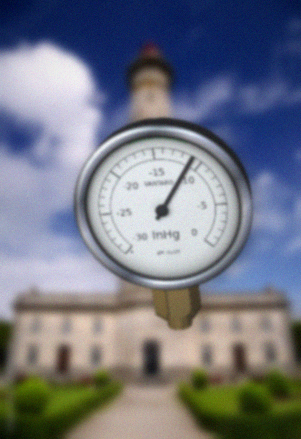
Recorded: -11 inHg
